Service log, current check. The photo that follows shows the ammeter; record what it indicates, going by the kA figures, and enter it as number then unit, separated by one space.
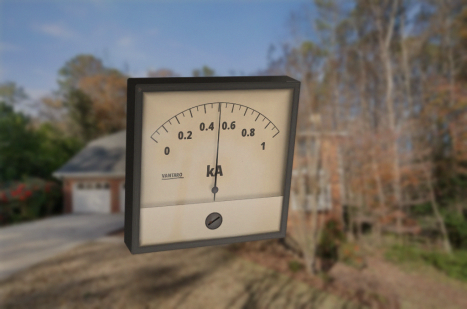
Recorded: 0.5 kA
